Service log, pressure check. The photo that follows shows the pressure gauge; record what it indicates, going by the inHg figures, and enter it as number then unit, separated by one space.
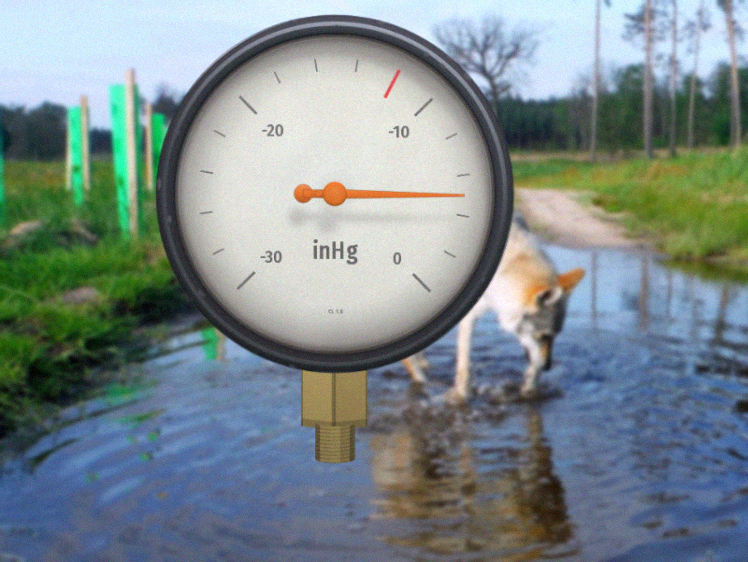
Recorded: -5 inHg
